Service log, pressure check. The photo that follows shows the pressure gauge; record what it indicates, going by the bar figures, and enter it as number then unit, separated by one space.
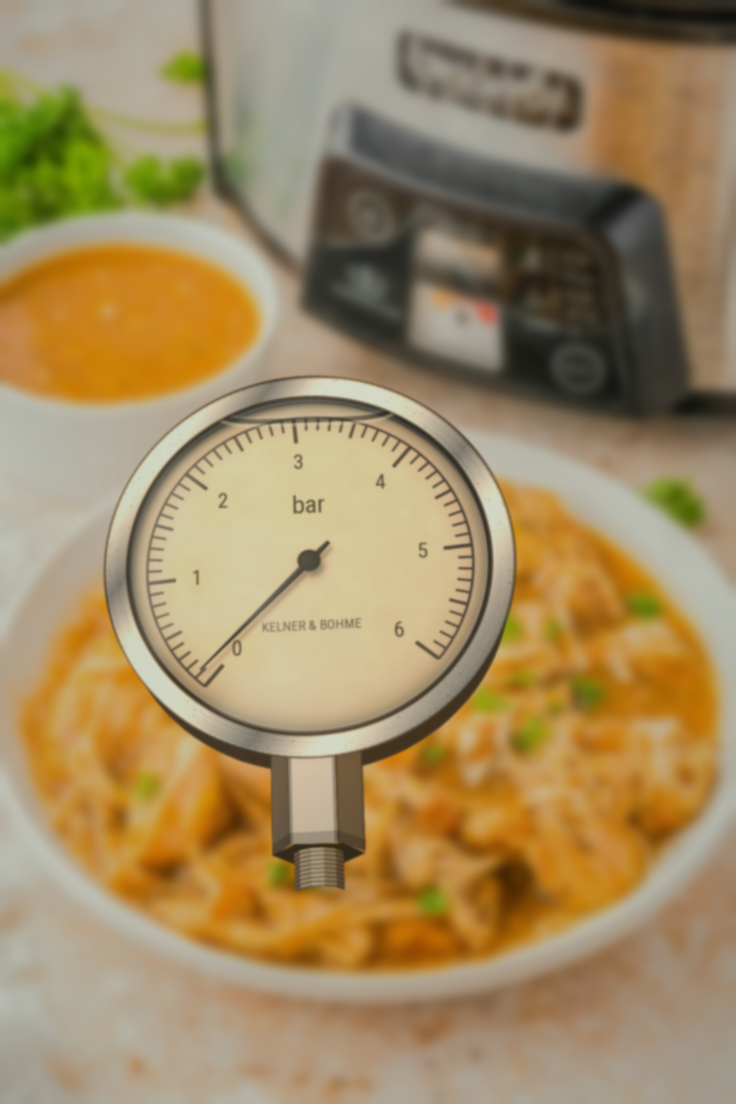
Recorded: 0.1 bar
